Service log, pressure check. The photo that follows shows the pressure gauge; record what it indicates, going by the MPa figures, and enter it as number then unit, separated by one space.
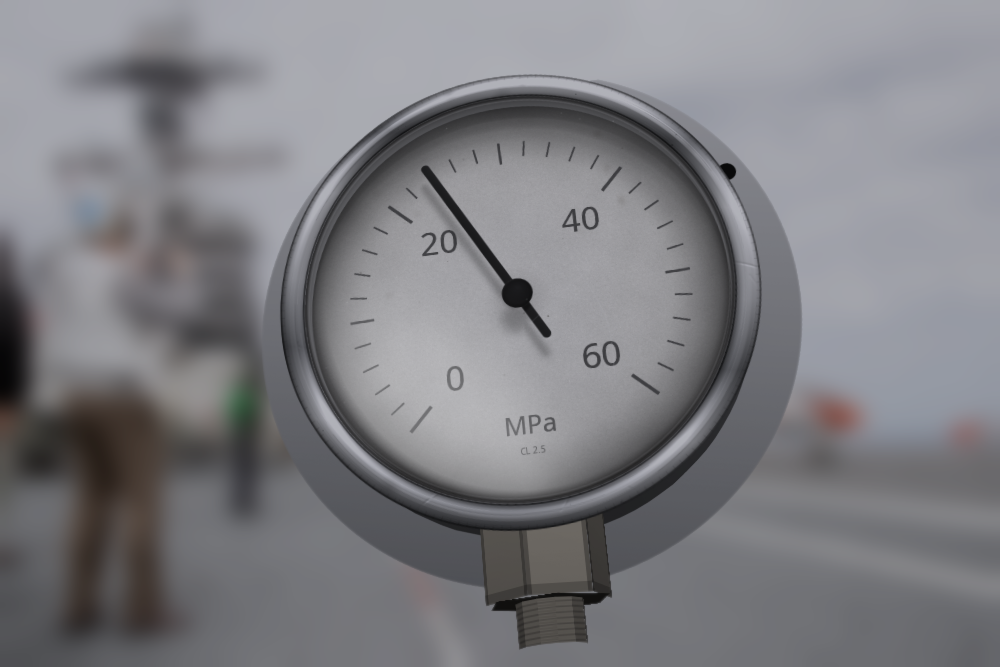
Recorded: 24 MPa
